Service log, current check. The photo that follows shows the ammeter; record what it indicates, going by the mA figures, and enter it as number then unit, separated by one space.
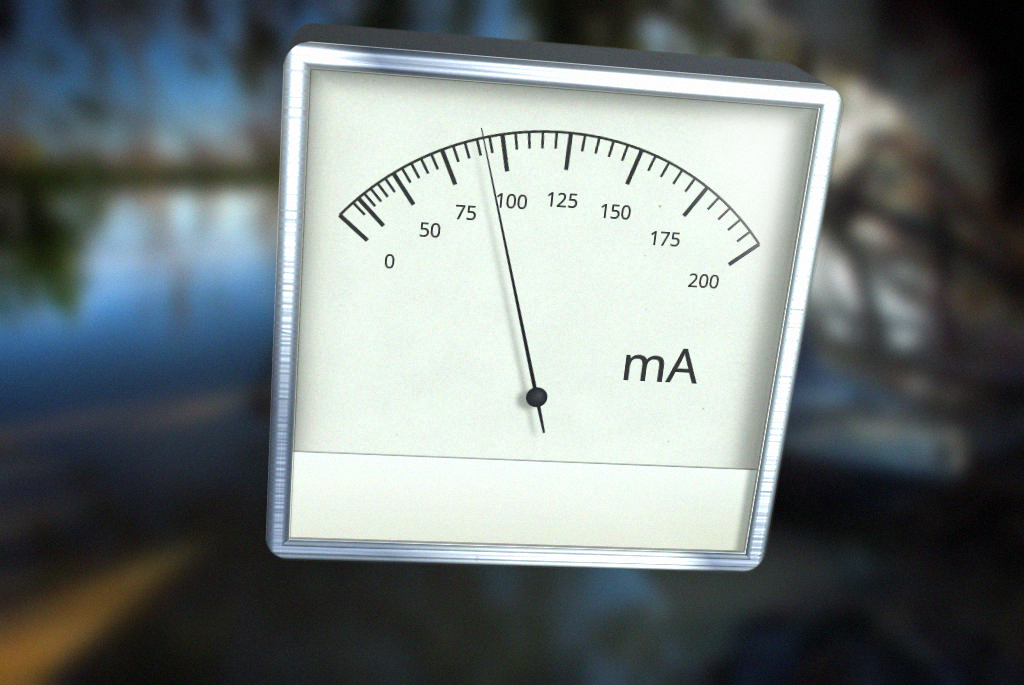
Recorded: 92.5 mA
